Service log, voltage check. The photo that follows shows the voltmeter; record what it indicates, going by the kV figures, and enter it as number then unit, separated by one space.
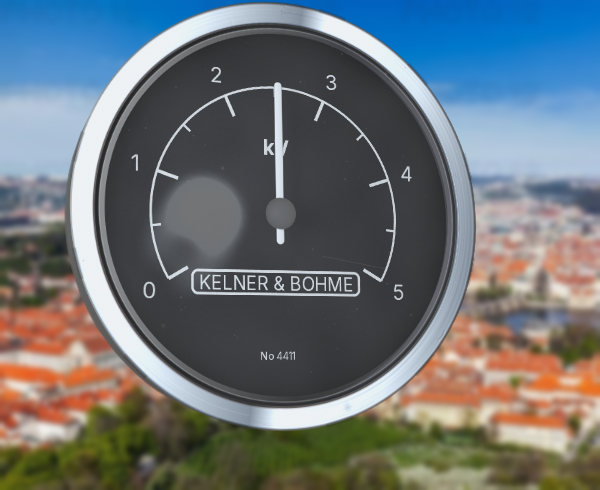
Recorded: 2.5 kV
